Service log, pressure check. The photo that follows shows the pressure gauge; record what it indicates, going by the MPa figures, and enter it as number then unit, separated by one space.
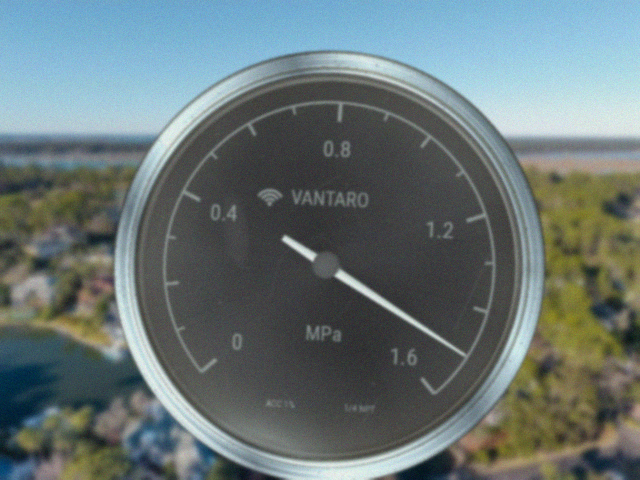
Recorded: 1.5 MPa
